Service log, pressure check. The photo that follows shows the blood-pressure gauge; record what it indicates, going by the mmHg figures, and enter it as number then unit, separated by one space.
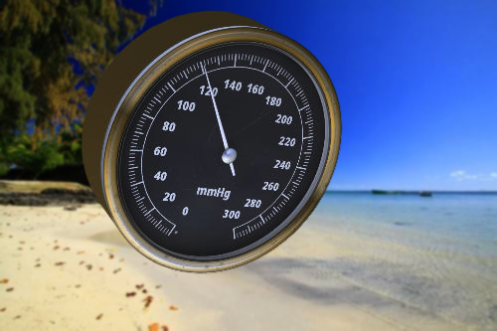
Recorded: 120 mmHg
